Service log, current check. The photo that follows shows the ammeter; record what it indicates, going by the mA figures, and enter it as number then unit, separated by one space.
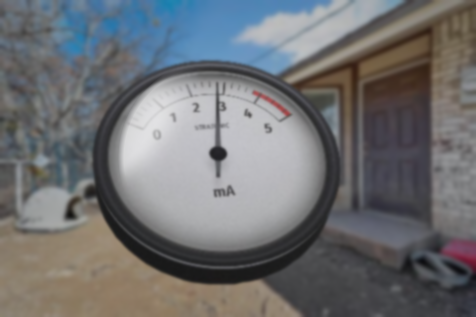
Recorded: 2.8 mA
